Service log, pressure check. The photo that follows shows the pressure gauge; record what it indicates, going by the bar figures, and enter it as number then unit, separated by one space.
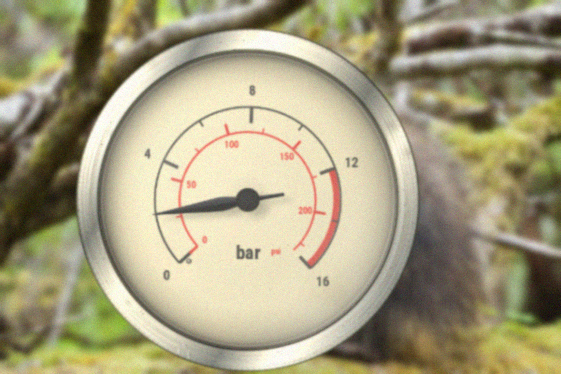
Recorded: 2 bar
